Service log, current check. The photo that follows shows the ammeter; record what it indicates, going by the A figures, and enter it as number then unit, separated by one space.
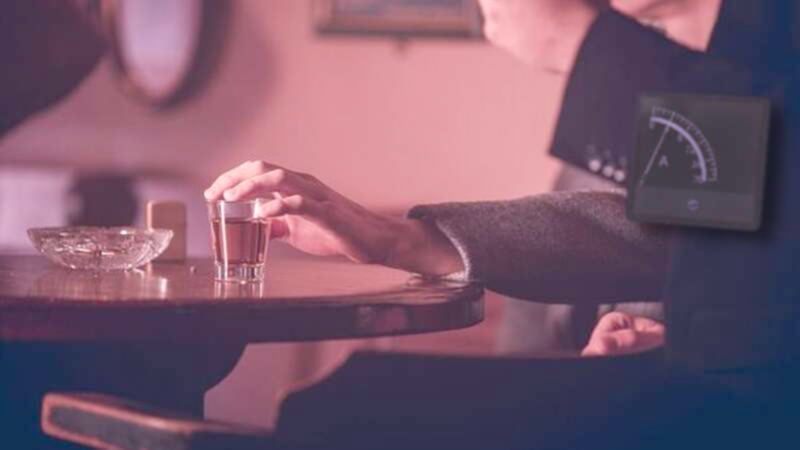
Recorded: 4 A
